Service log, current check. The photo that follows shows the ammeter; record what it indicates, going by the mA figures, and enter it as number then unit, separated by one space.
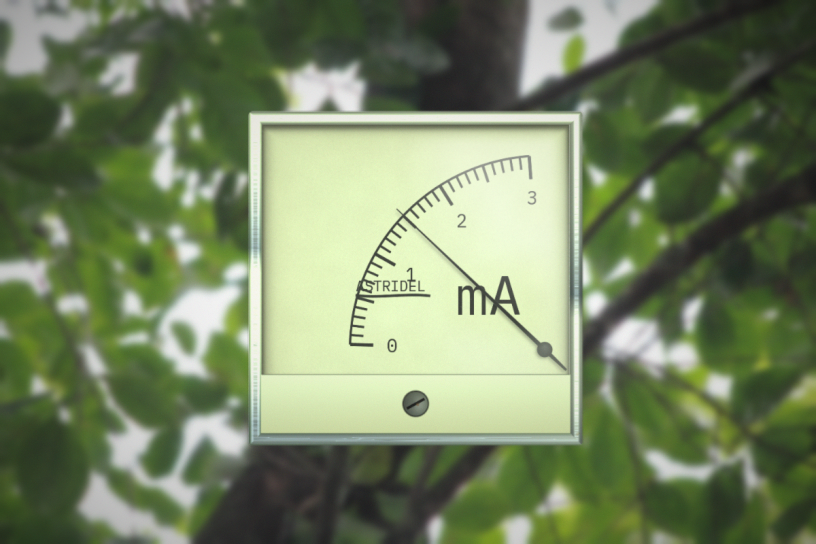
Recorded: 1.5 mA
